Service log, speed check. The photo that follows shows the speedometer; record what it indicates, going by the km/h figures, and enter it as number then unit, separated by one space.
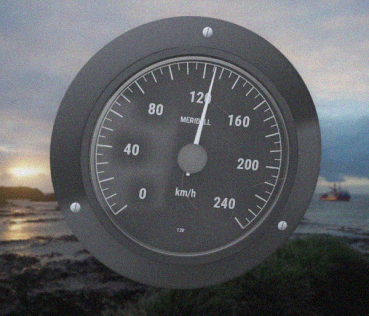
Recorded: 125 km/h
